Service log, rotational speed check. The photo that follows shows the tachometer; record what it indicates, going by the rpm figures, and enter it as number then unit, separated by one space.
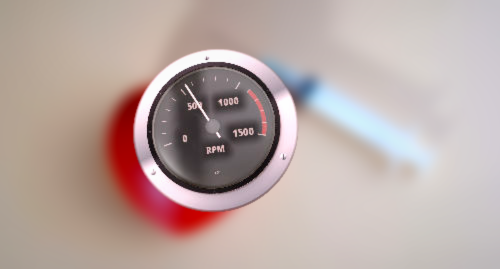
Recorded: 550 rpm
